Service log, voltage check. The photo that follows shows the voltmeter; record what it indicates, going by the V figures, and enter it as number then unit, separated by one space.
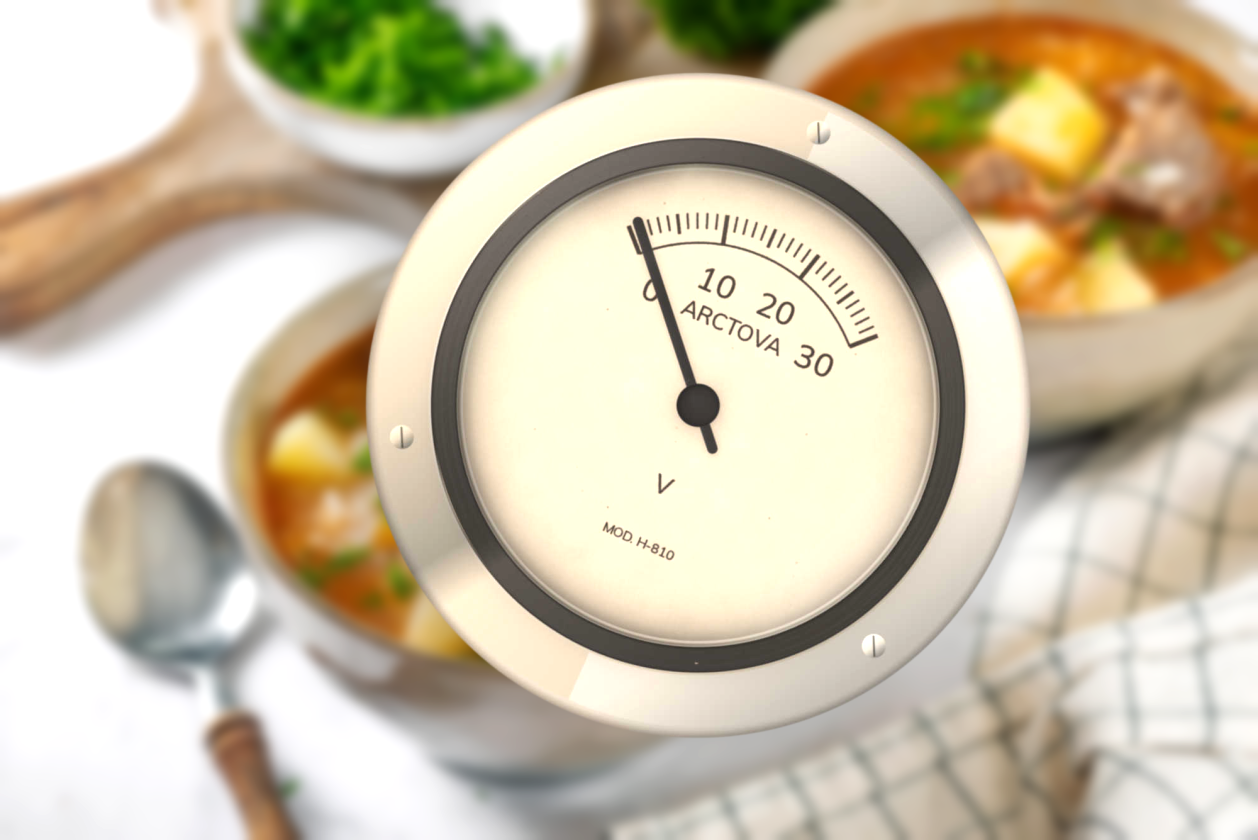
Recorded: 1 V
